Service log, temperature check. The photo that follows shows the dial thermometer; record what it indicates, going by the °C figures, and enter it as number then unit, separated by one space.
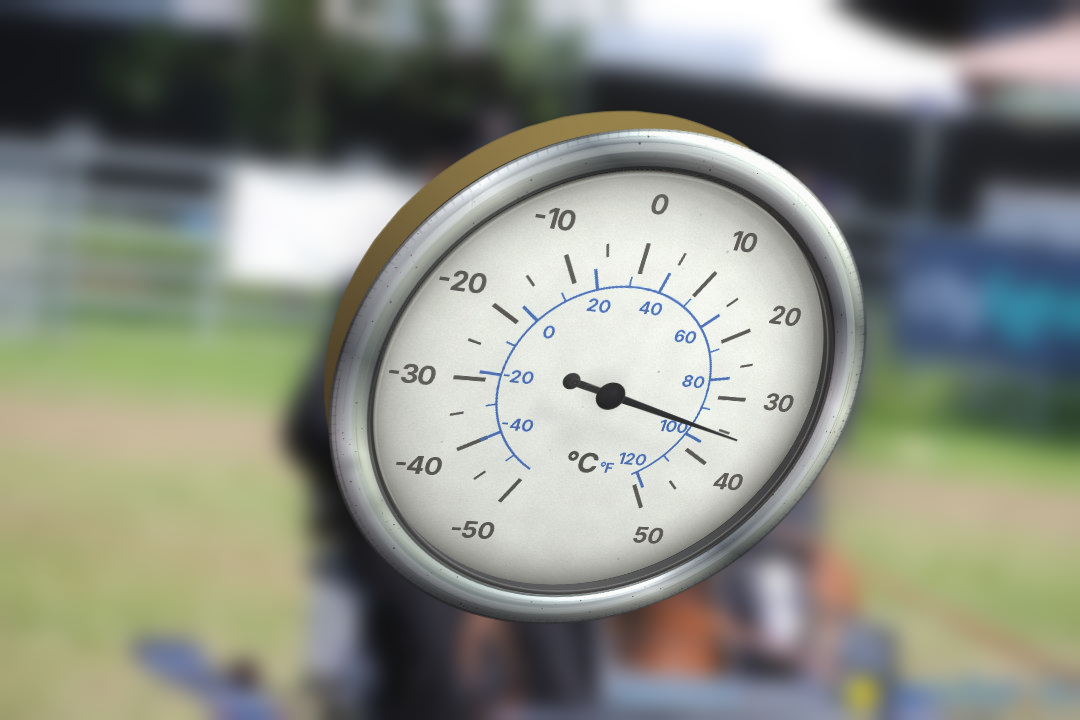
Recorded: 35 °C
